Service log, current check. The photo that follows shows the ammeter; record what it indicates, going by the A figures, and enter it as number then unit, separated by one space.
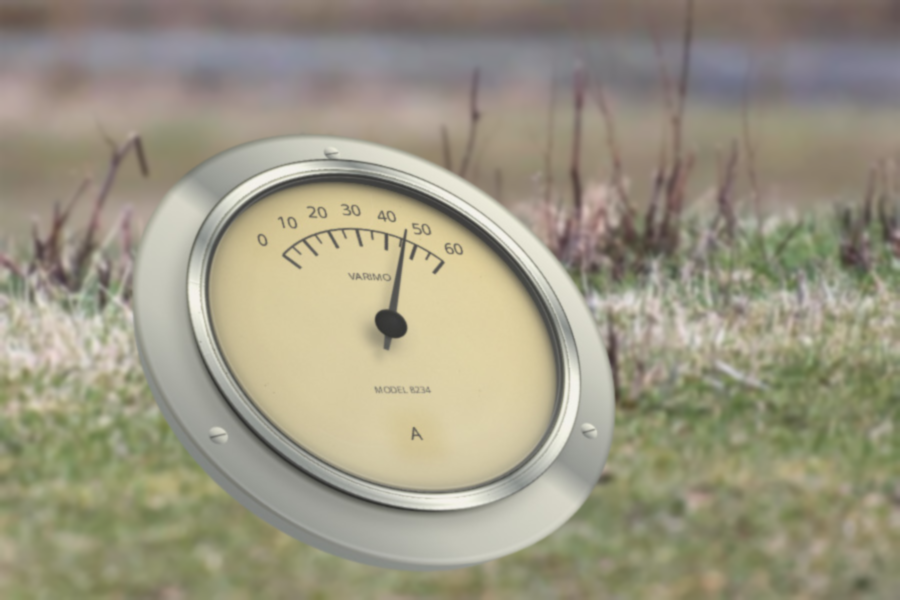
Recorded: 45 A
